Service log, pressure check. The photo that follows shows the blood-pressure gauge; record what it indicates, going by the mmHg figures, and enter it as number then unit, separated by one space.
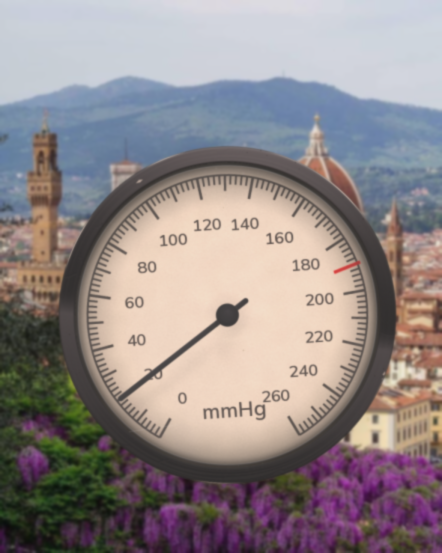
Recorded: 20 mmHg
